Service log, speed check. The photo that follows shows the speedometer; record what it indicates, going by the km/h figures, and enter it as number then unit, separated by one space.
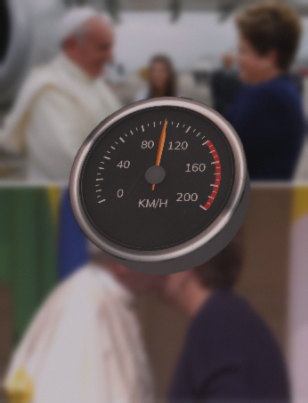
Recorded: 100 km/h
